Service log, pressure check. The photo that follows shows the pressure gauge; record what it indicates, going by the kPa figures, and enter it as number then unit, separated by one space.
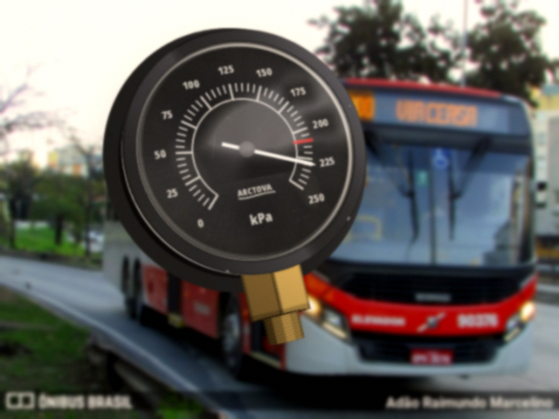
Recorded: 230 kPa
